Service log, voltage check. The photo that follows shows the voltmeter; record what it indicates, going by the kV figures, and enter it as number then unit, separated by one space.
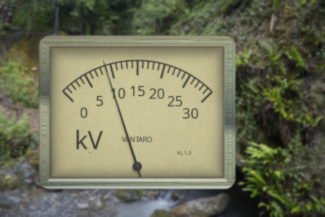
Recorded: 9 kV
